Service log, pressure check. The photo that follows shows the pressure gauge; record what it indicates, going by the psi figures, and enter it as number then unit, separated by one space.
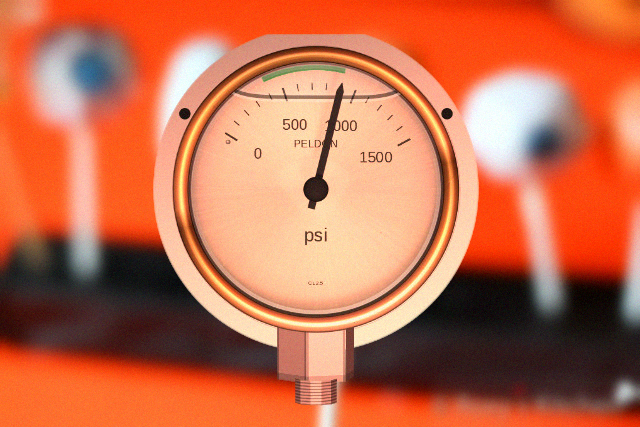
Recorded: 900 psi
